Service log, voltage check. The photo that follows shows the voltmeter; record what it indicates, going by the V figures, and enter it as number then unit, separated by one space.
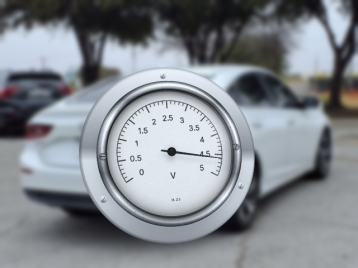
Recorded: 4.6 V
